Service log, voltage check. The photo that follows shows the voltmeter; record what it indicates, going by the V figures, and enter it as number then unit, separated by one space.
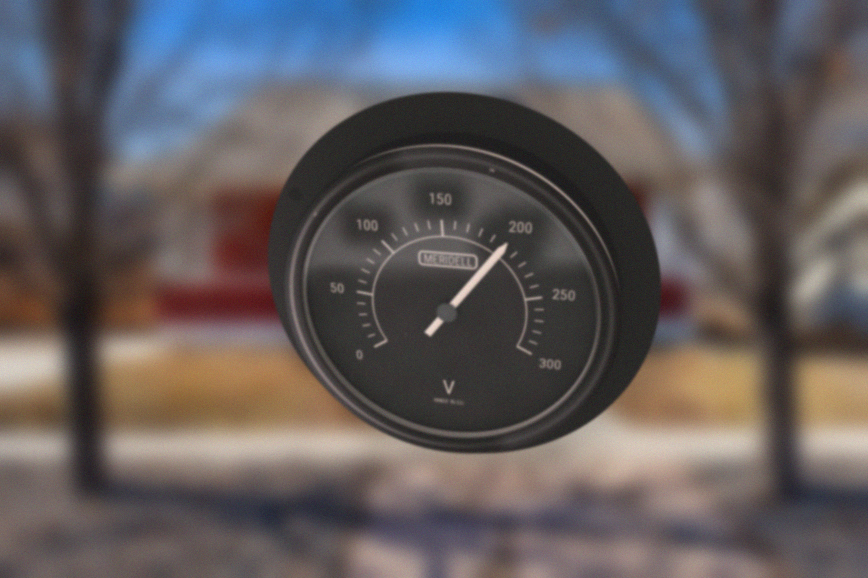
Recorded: 200 V
